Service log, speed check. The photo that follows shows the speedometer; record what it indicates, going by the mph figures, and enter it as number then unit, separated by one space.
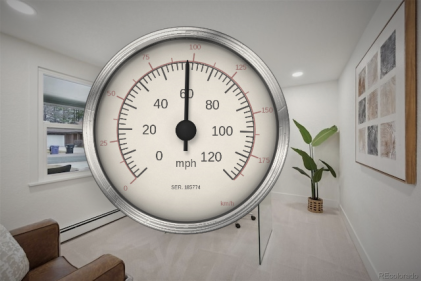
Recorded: 60 mph
